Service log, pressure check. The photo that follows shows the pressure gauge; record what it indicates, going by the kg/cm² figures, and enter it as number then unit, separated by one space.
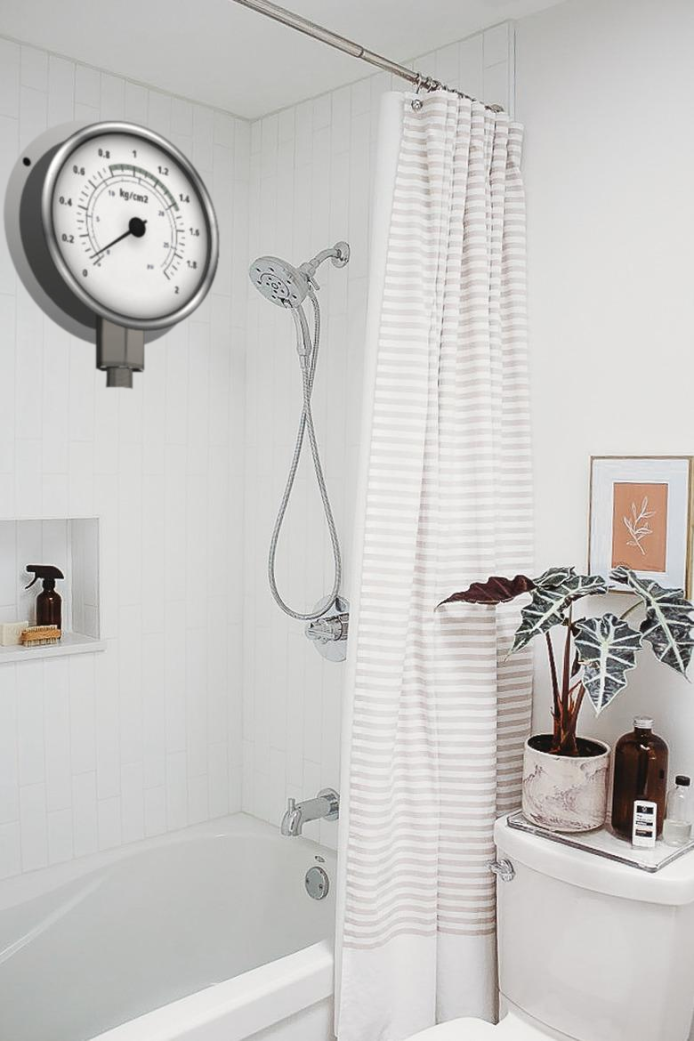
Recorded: 0.05 kg/cm²
